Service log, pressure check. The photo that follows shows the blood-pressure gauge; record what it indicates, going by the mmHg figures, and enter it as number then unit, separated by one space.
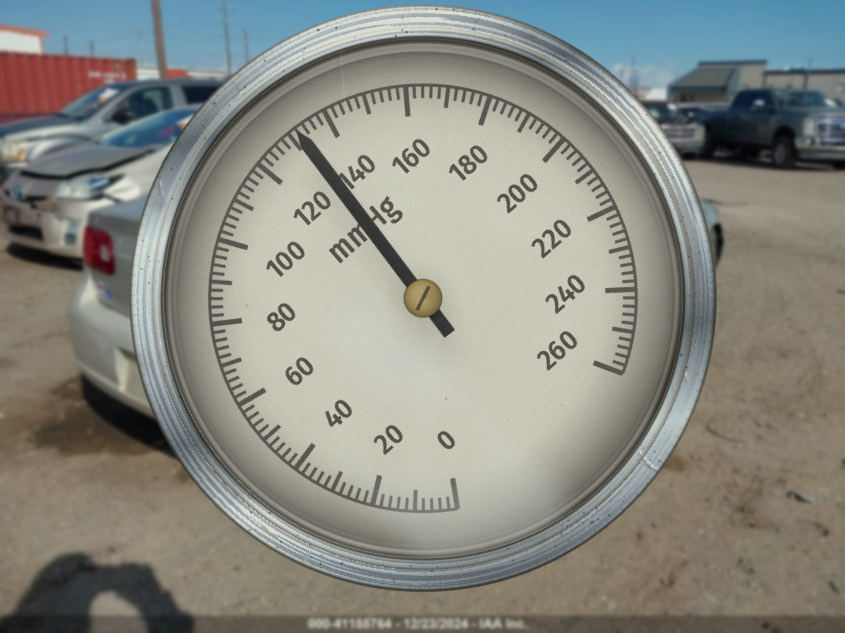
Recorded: 132 mmHg
